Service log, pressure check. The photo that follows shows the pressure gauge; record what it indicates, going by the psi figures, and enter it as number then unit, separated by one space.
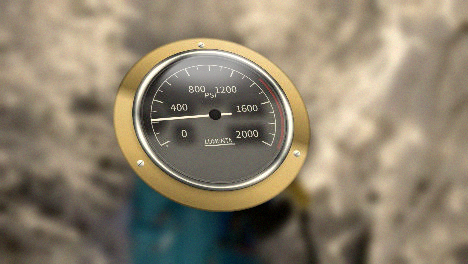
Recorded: 200 psi
